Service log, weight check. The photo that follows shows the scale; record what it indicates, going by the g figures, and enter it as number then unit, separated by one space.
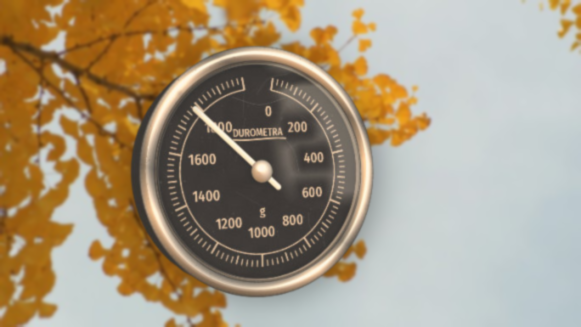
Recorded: 1780 g
